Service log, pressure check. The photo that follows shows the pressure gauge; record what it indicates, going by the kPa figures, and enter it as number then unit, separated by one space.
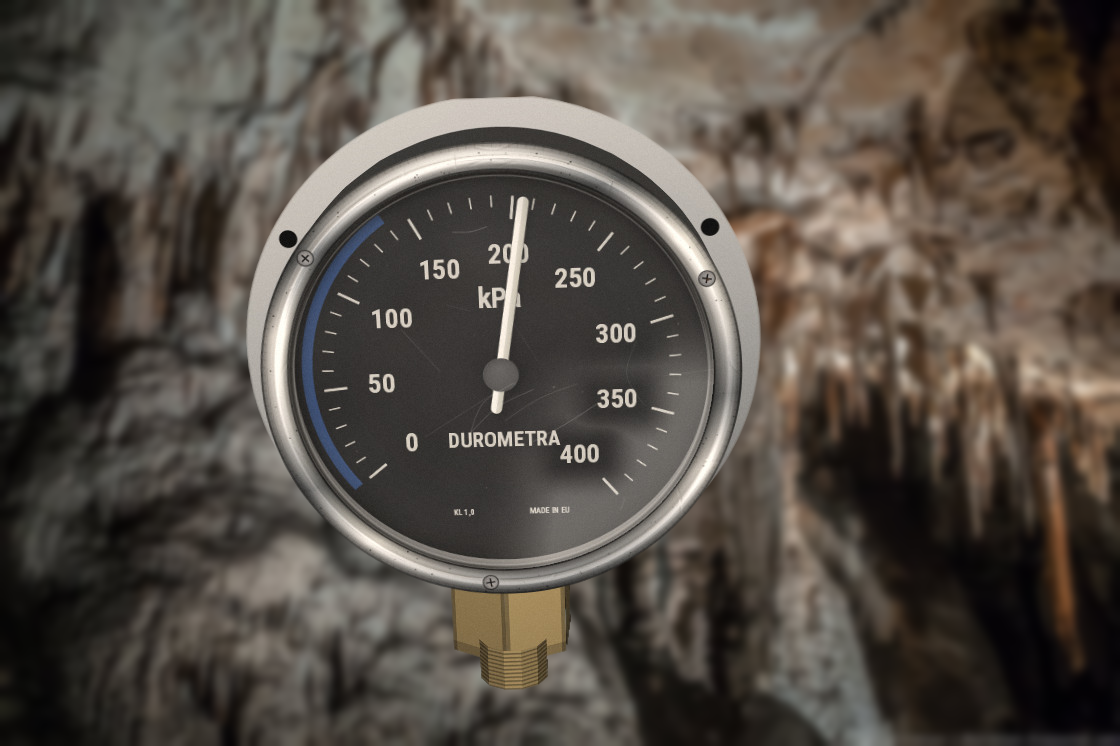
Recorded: 205 kPa
